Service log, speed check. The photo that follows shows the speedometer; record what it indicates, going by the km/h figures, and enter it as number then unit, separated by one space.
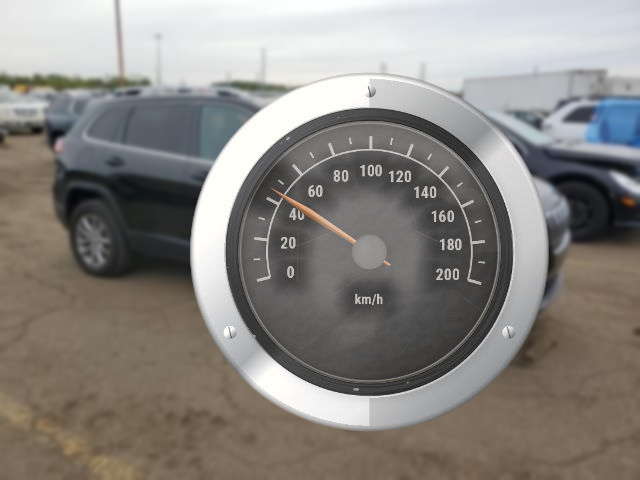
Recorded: 45 km/h
